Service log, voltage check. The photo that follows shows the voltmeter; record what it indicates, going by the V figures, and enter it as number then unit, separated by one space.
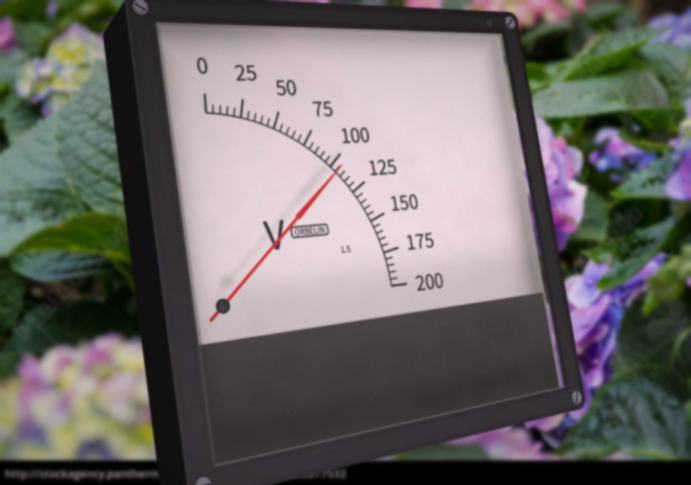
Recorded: 105 V
